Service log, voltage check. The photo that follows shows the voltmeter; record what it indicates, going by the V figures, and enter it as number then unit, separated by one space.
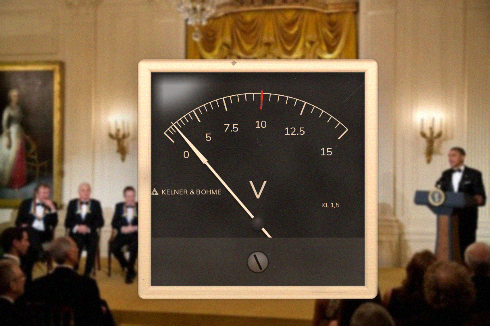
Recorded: 2.5 V
